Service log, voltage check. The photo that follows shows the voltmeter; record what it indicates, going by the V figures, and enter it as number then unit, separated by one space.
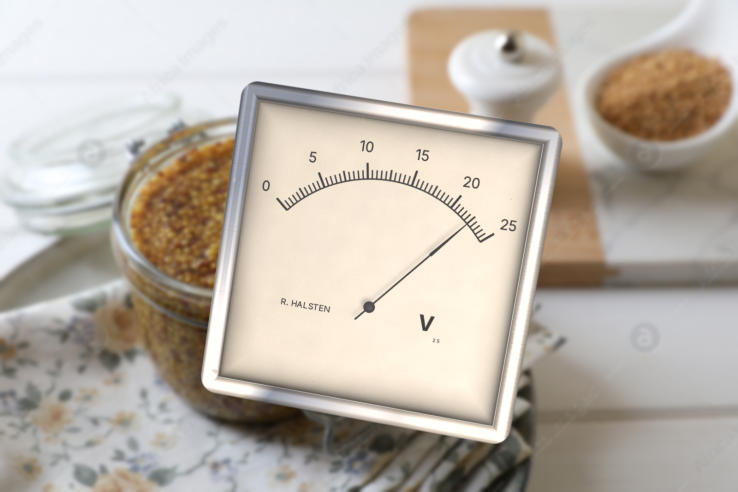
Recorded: 22.5 V
